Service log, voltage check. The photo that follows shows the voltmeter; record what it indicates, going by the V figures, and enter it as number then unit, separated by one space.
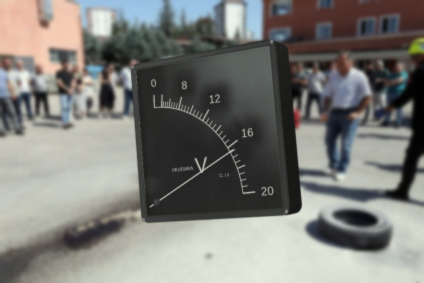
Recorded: 16.5 V
